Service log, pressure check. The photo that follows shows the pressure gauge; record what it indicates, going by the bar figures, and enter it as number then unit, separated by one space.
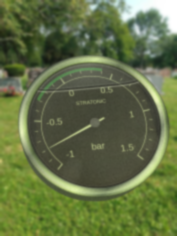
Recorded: -0.8 bar
